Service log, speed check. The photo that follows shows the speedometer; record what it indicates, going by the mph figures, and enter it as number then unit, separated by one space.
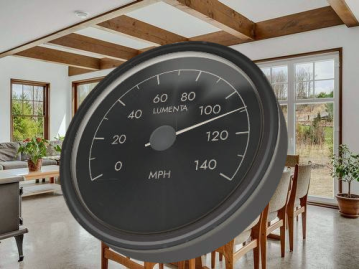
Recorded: 110 mph
